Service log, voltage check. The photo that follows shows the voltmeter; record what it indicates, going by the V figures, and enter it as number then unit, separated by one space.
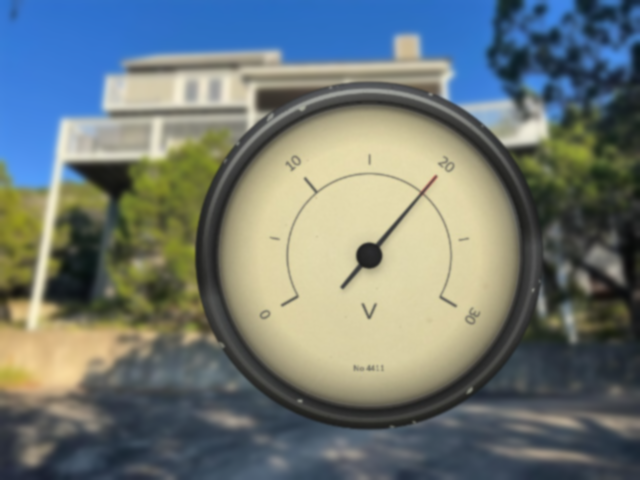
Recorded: 20 V
